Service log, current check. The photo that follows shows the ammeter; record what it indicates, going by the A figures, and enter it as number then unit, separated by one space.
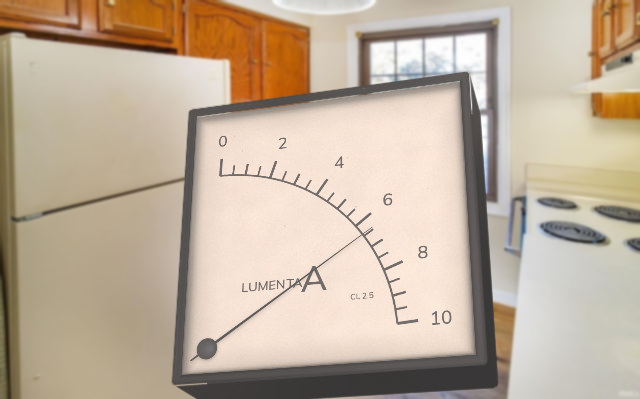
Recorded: 6.5 A
